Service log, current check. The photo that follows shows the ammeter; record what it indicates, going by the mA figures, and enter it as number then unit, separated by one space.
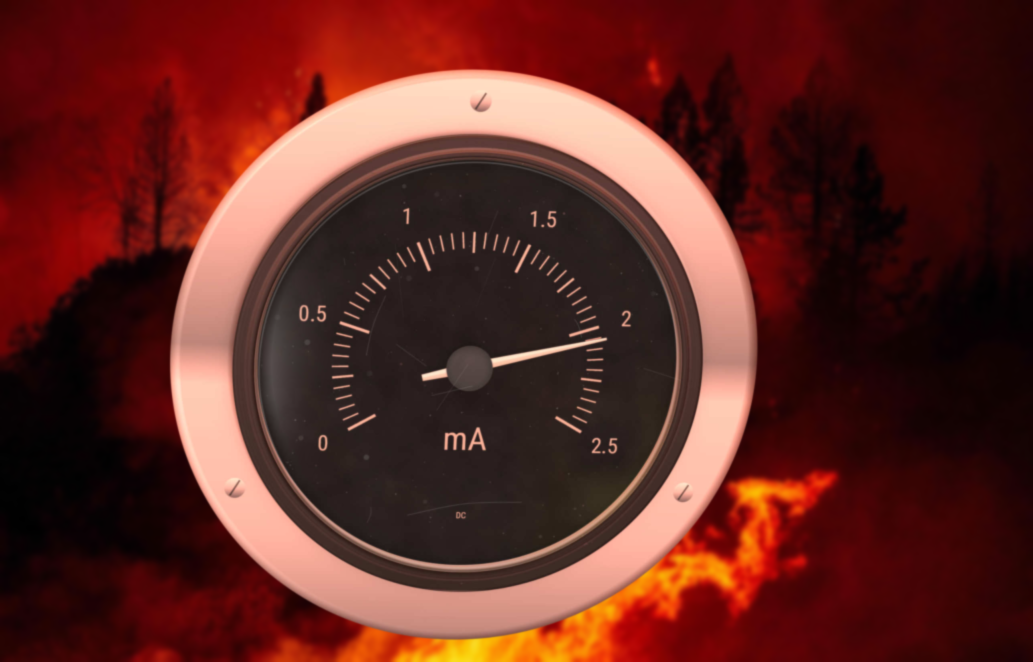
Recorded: 2.05 mA
